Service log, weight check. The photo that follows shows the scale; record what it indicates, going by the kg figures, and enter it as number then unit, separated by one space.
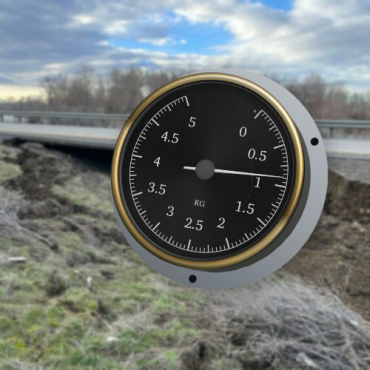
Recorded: 0.9 kg
